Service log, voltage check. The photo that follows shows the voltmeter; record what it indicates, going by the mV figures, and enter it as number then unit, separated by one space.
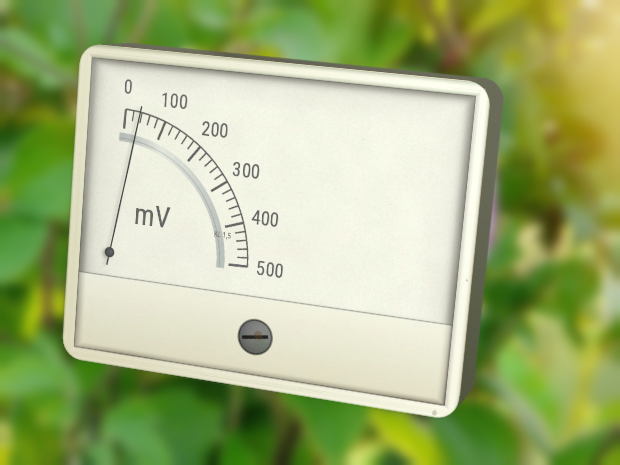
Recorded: 40 mV
